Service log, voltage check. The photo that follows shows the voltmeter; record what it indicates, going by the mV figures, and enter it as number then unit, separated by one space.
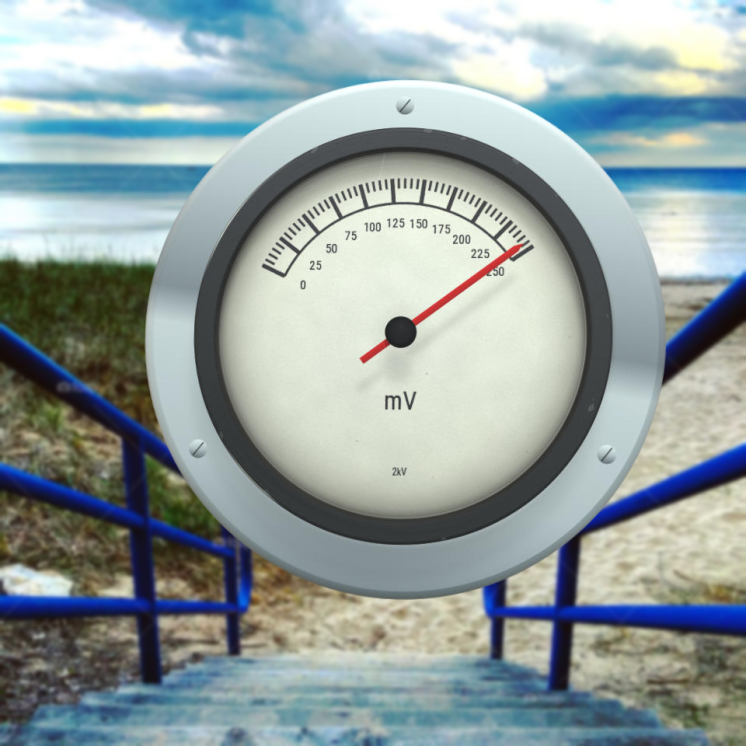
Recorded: 245 mV
